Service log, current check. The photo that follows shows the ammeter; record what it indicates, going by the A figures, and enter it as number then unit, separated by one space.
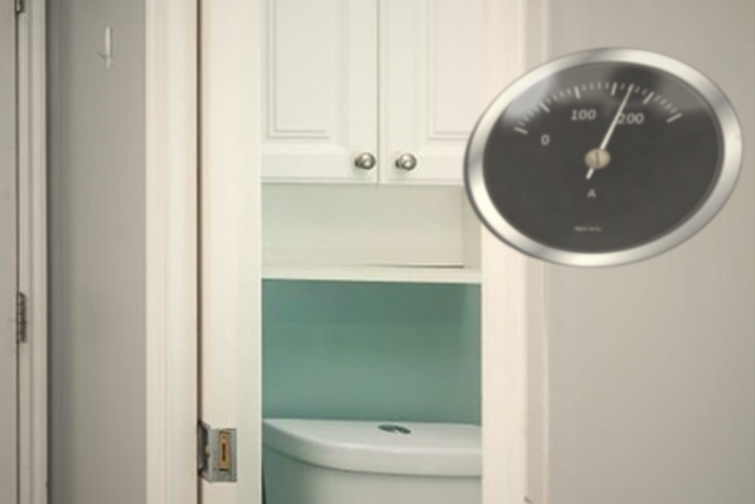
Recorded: 170 A
